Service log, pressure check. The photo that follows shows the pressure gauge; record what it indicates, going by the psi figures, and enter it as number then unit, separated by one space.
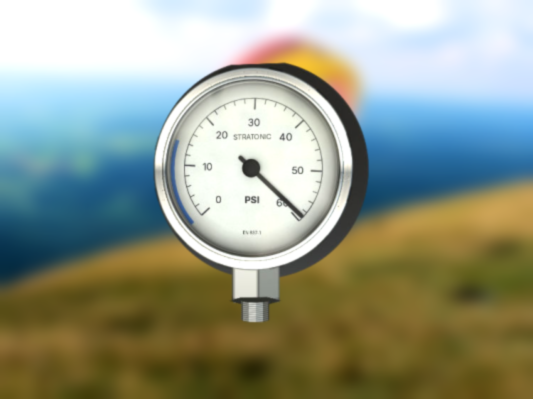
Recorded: 59 psi
